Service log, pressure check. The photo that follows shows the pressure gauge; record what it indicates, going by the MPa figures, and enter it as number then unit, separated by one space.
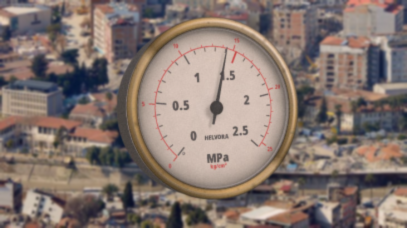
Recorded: 1.4 MPa
